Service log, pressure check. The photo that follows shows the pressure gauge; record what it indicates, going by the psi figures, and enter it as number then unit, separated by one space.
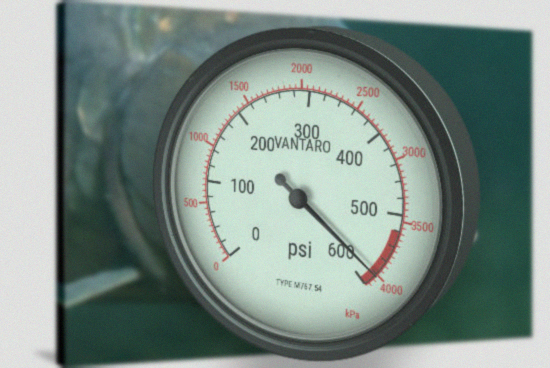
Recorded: 580 psi
